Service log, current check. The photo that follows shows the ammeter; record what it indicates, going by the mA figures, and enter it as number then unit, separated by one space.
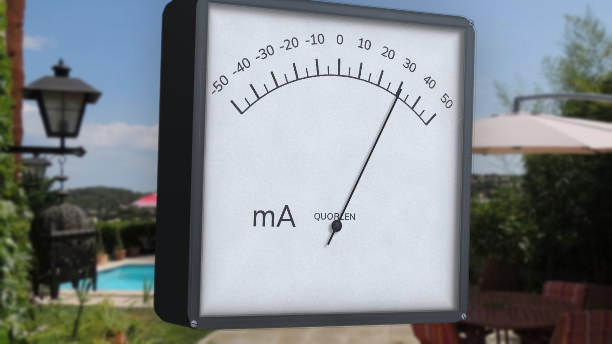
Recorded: 30 mA
